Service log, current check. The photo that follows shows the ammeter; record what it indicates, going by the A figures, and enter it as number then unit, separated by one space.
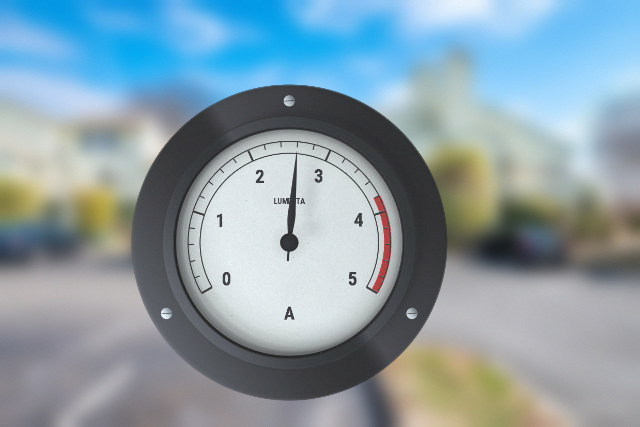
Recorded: 2.6 A
